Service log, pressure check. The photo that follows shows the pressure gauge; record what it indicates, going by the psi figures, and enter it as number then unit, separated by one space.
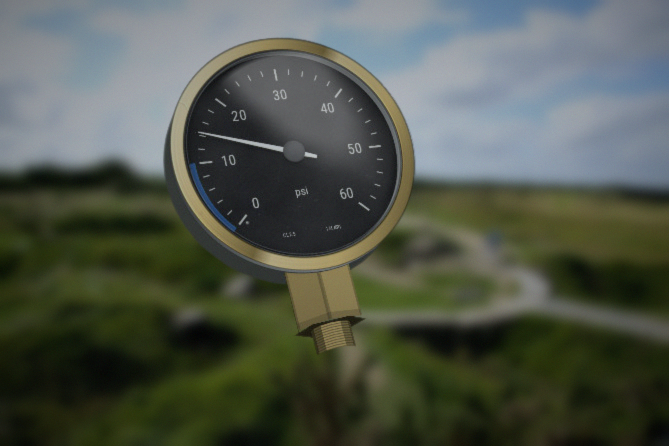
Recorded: 14 psi
